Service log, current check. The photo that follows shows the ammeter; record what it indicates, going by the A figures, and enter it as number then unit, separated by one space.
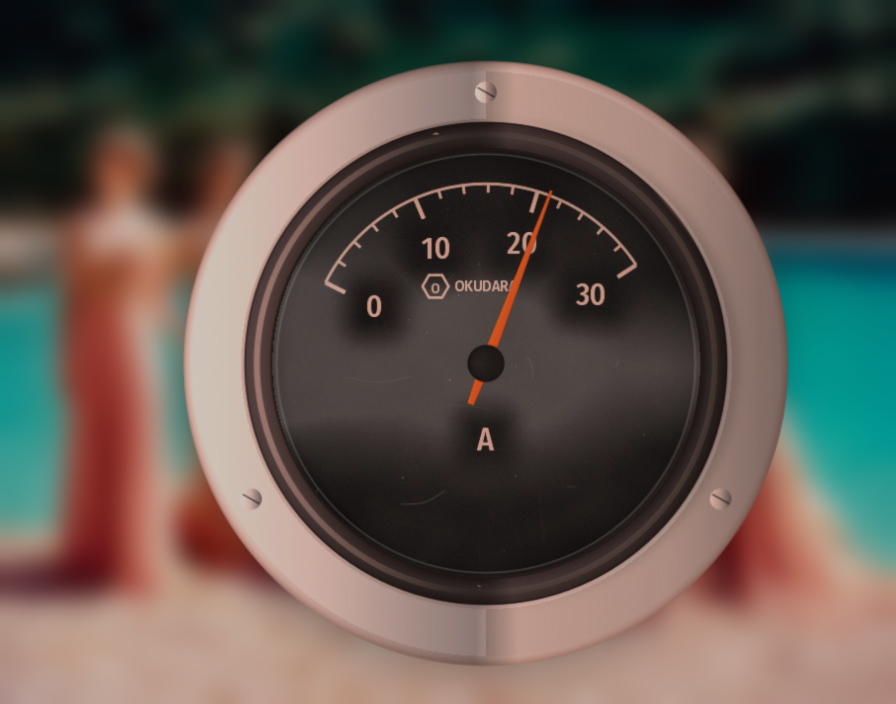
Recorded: 21 A
